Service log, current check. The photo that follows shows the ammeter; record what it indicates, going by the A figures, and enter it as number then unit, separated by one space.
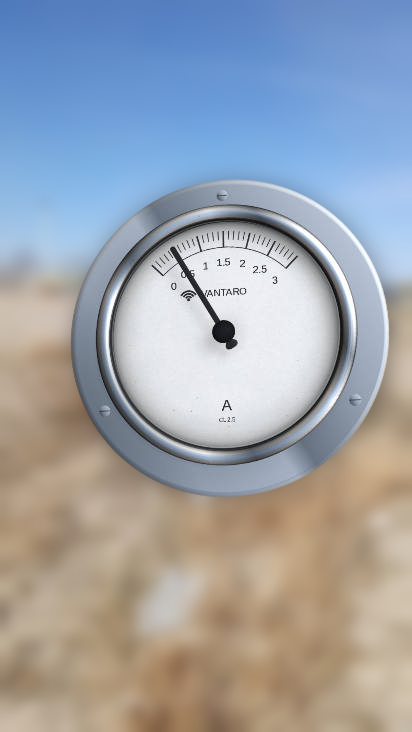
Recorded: 0.5 A
